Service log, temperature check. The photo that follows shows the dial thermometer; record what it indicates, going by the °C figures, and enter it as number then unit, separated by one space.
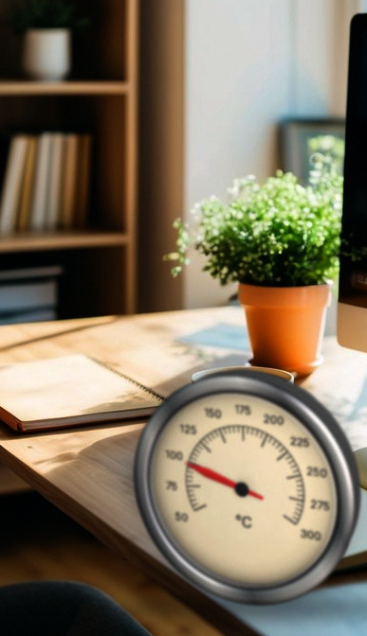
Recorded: 100 °C
